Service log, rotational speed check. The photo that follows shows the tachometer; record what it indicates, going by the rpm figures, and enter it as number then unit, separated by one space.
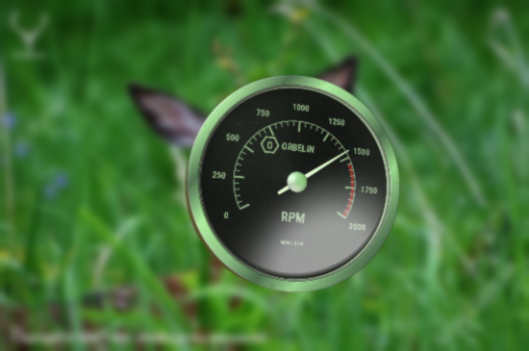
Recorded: 1450 rpm
